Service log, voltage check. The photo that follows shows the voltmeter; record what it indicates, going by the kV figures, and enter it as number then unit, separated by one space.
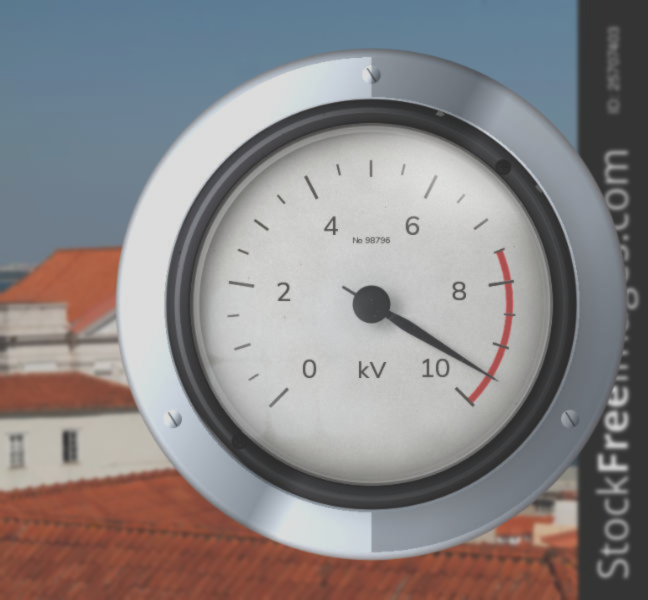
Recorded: 9.5 kV
